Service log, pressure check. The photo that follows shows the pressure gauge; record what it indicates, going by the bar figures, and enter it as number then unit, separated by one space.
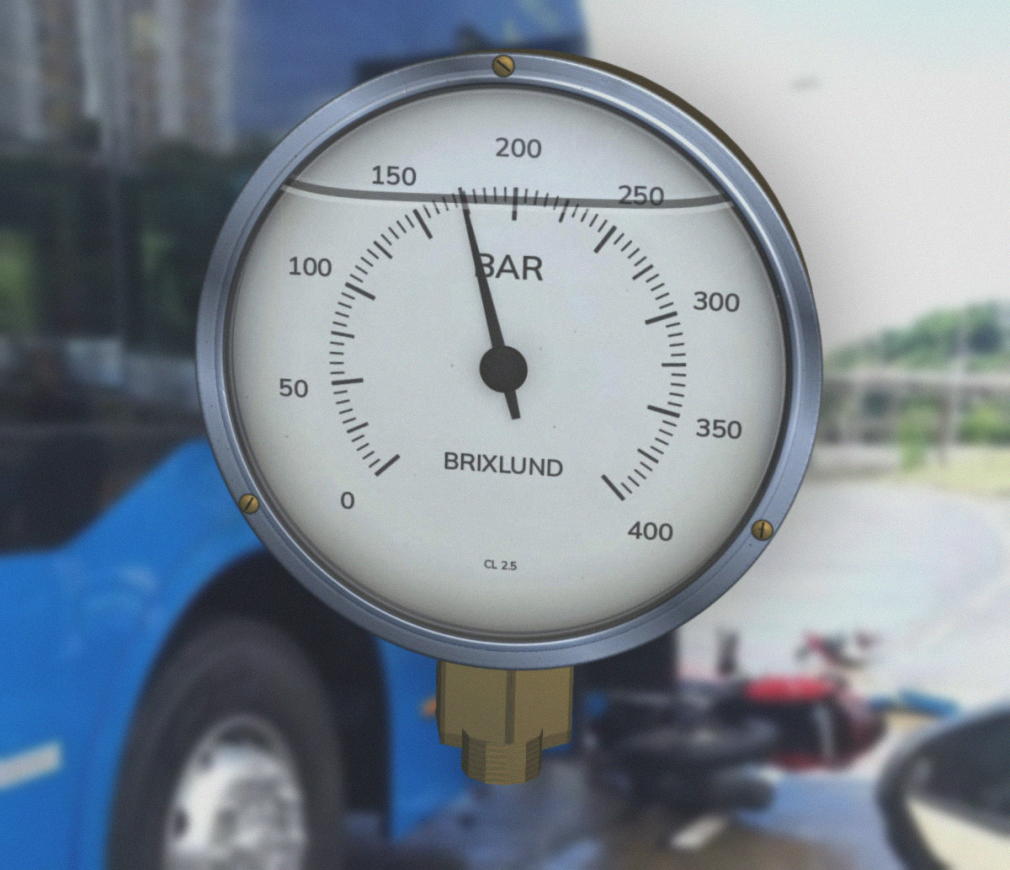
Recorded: 175 bar
